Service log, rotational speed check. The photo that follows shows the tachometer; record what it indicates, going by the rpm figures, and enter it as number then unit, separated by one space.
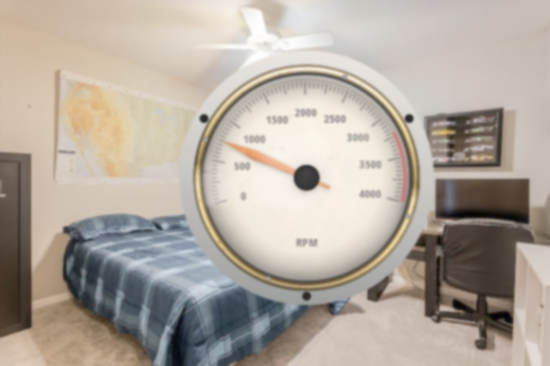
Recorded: 750 rpm
